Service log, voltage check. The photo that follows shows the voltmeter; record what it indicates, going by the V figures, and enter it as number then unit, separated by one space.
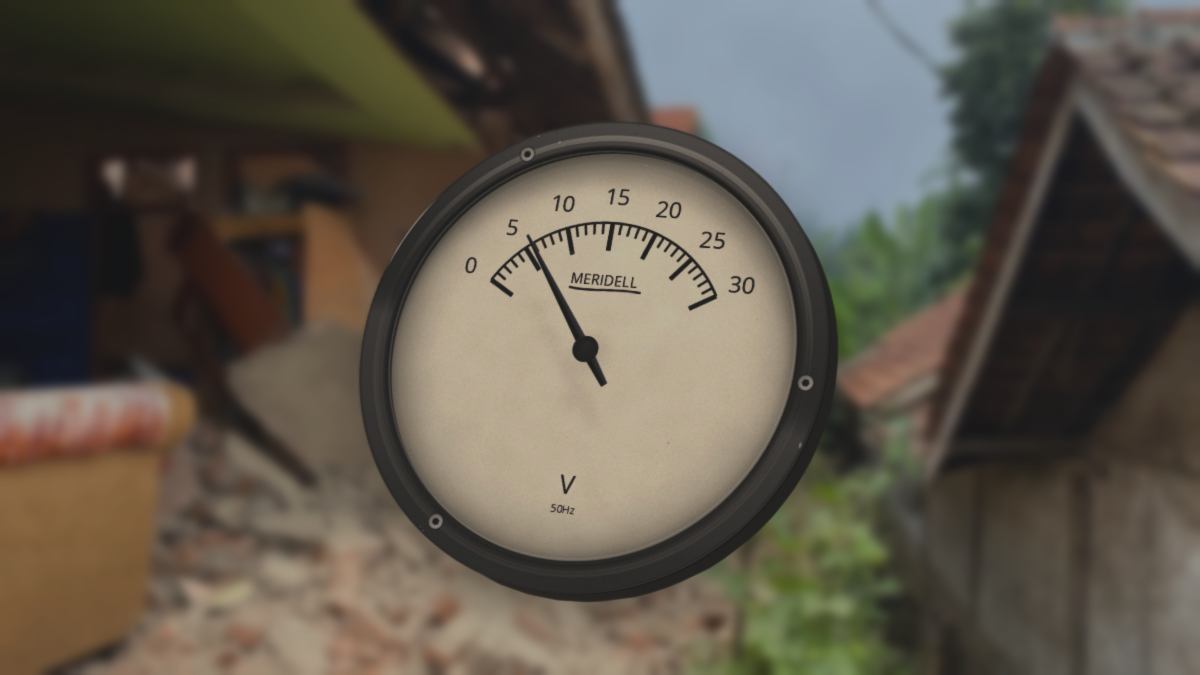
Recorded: 6 V
